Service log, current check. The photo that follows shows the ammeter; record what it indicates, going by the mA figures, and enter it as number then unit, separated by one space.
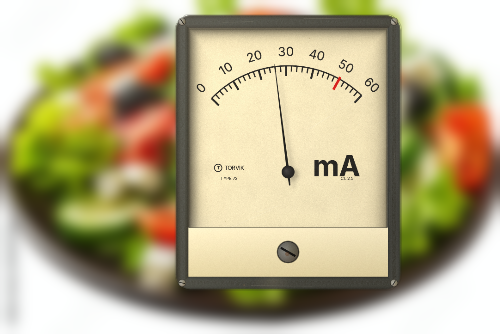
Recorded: 26 mA
